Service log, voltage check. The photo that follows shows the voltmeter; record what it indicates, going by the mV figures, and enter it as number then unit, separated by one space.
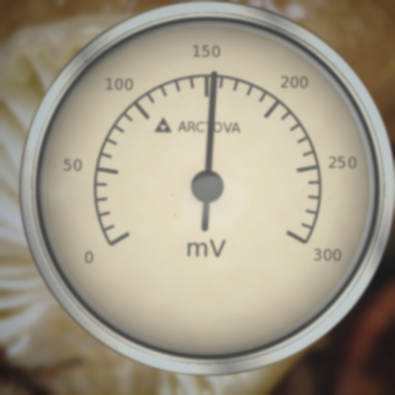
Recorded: 155 mV
